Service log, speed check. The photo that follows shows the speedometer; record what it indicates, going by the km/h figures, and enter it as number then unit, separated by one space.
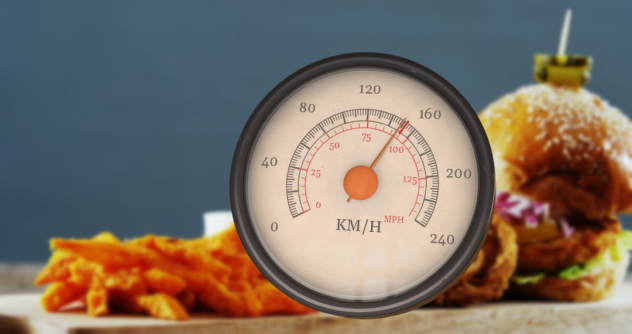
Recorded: 150 km/h
